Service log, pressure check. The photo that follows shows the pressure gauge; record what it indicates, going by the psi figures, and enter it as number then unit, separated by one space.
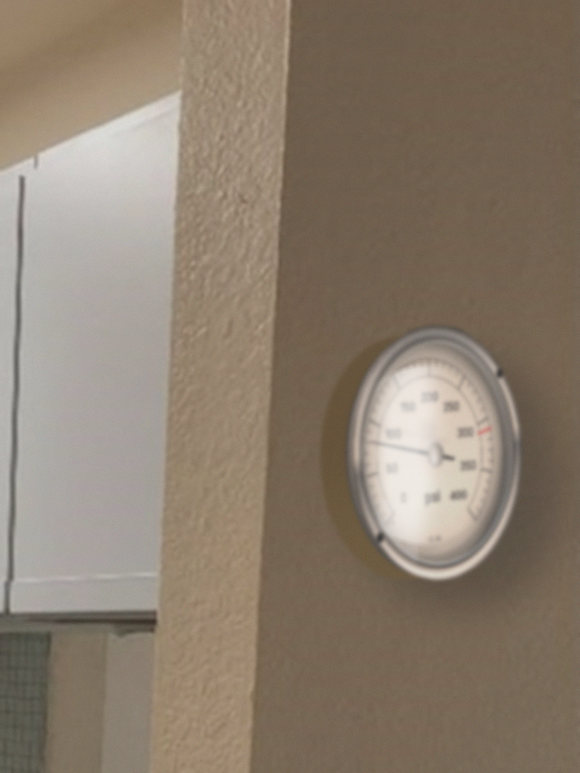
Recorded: 80 psi
